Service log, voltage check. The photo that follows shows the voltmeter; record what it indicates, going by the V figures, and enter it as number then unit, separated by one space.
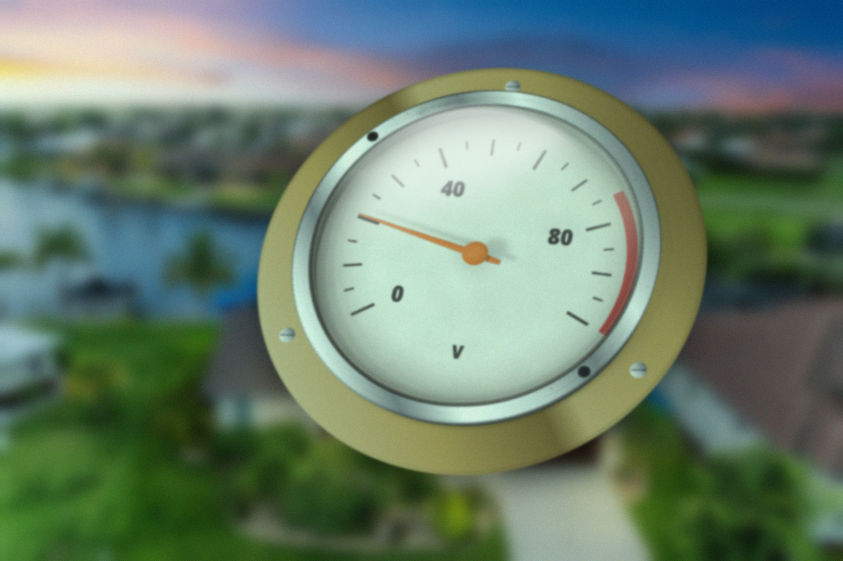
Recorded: 20 V
